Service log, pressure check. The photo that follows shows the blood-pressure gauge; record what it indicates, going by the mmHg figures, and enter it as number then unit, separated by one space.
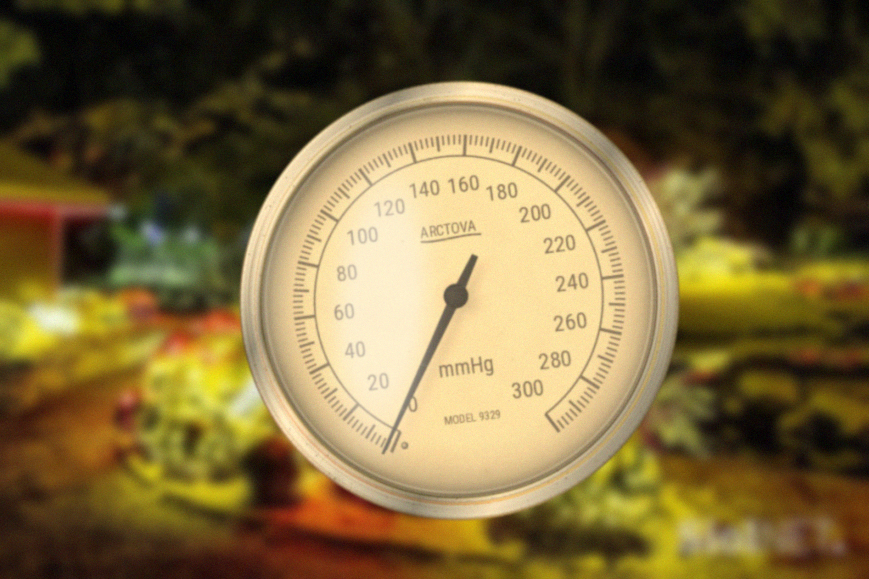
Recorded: 2 mmHg
